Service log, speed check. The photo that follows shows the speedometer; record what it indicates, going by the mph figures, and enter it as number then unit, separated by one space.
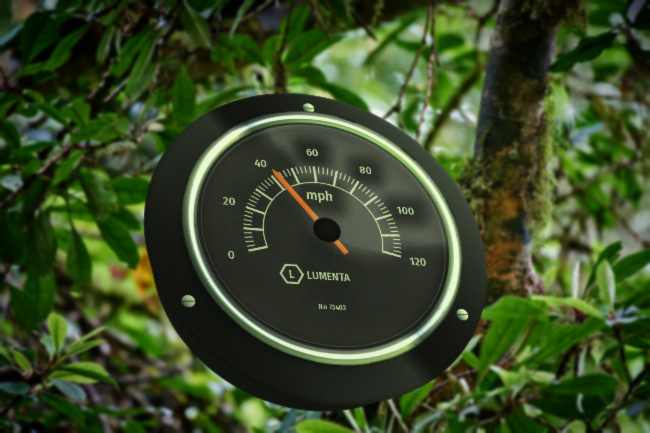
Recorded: 40 mph
